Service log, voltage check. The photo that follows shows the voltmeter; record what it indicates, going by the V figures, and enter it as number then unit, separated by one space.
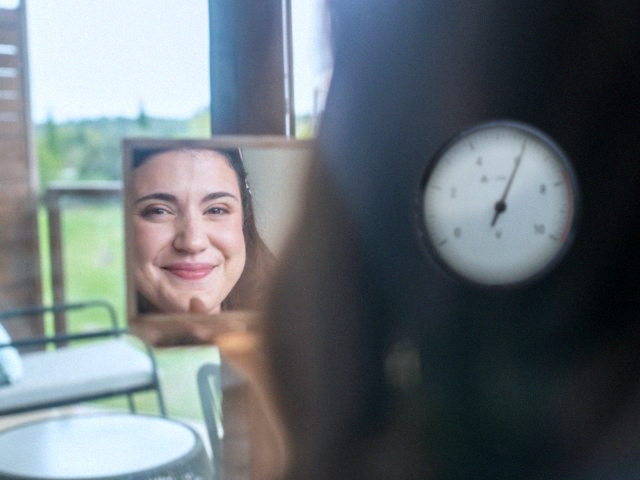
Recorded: 6 V
